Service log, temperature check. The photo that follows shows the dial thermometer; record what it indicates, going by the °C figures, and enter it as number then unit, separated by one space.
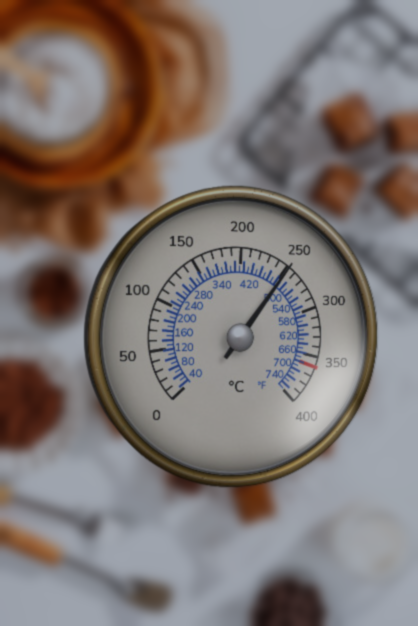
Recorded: 250 °C
